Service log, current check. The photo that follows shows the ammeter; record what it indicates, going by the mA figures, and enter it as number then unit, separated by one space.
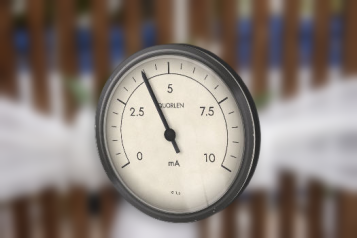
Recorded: 4 mA
